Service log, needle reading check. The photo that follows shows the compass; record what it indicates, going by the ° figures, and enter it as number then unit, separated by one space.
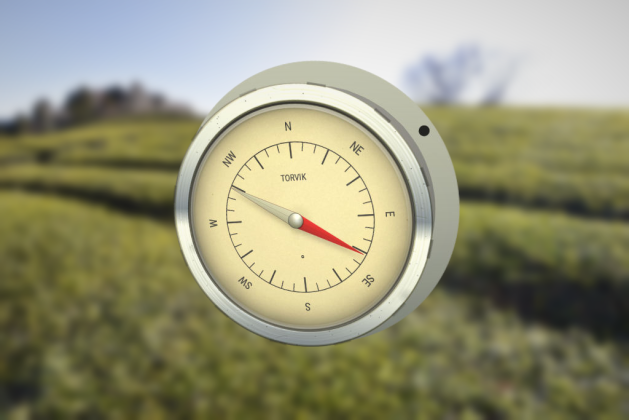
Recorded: 120 °
